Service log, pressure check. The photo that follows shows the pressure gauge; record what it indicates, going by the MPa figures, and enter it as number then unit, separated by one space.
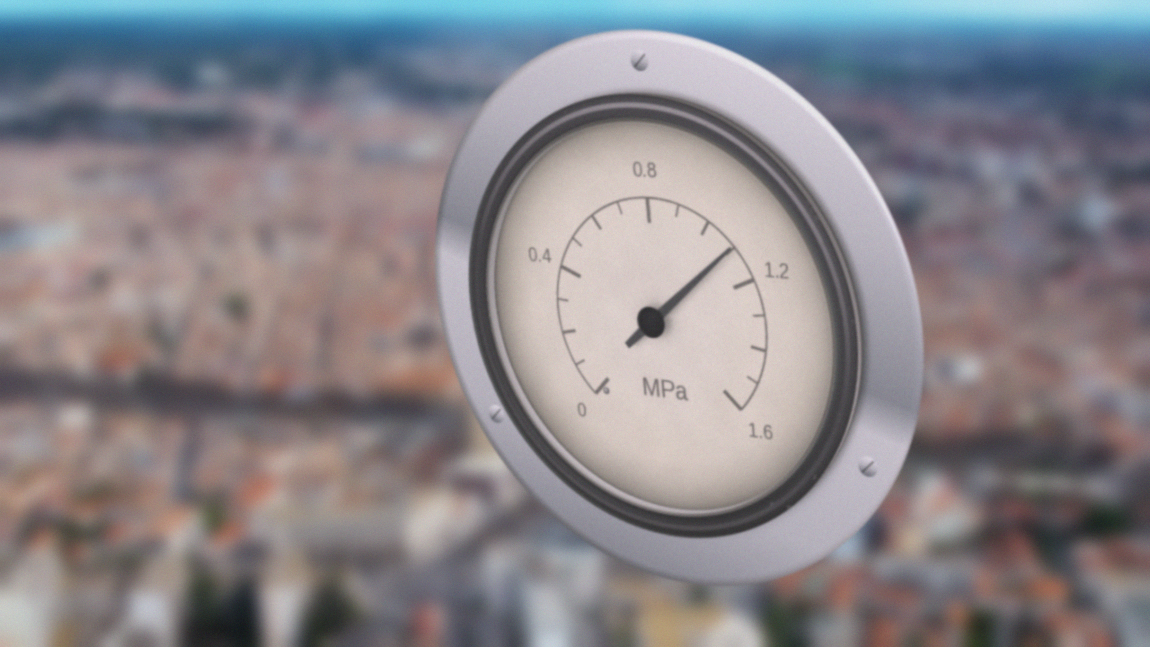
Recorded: 1.1 MPa
